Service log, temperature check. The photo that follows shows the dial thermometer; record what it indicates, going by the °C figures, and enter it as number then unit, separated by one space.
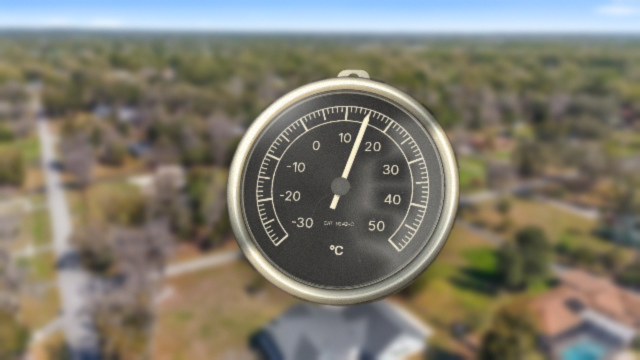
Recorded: 15 °C
